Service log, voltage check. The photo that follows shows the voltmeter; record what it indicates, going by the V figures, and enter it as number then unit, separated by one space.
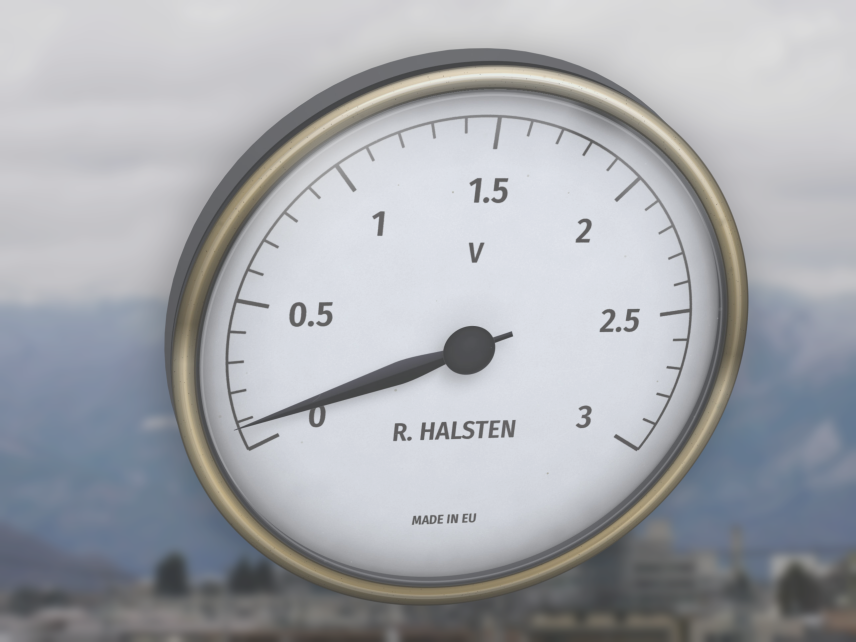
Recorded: 0.1 V
